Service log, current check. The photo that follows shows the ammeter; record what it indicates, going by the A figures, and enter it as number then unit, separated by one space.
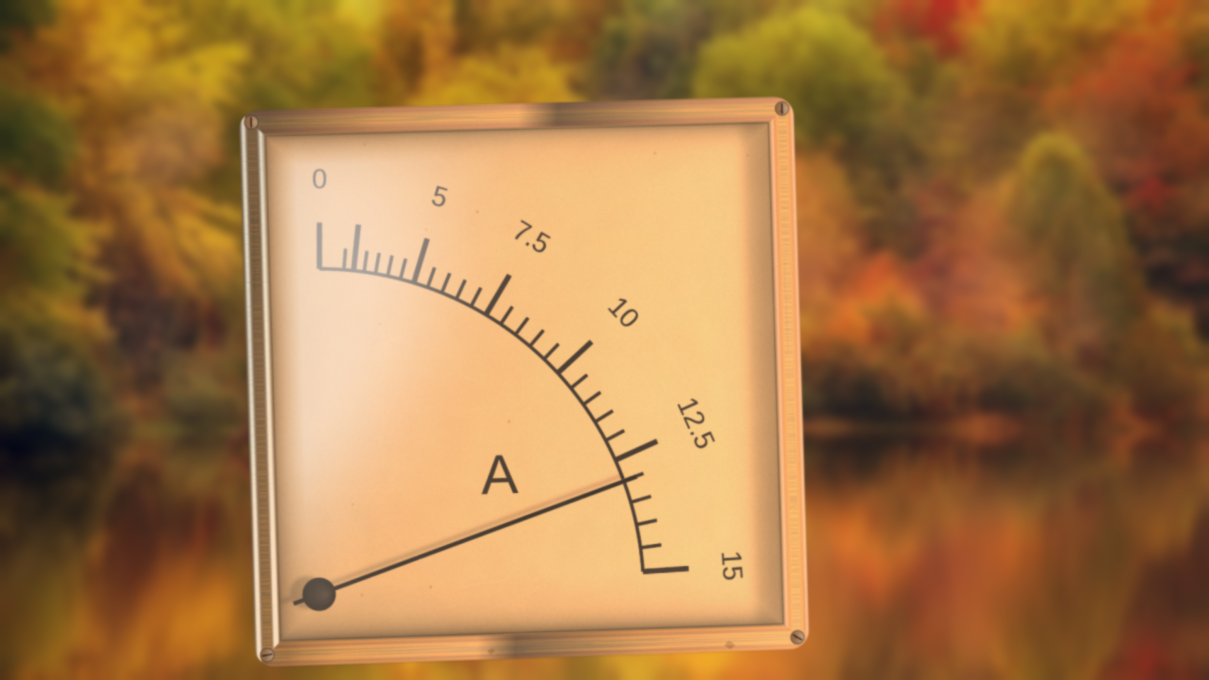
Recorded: 13 A
